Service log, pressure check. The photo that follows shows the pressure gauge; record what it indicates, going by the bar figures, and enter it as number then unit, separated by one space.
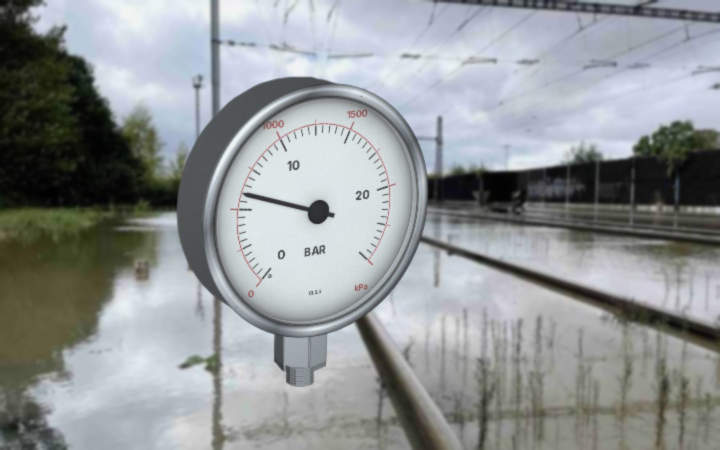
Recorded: 6 bar
